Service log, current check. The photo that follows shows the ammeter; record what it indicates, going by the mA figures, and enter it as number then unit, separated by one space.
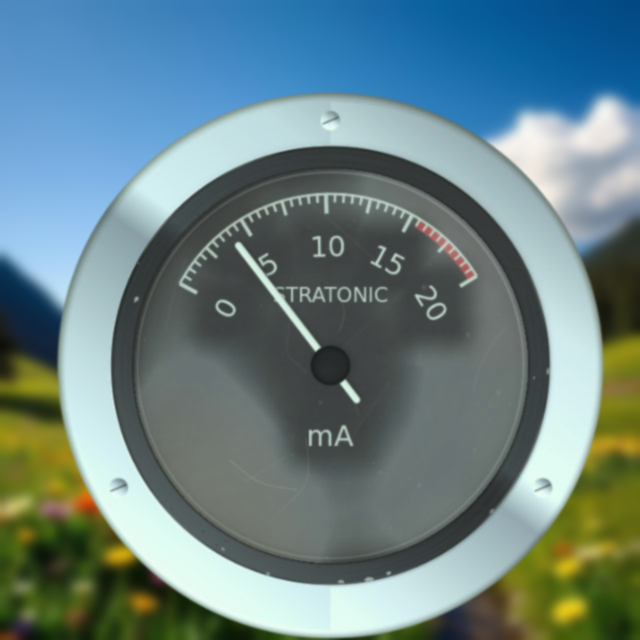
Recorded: 4 mA
